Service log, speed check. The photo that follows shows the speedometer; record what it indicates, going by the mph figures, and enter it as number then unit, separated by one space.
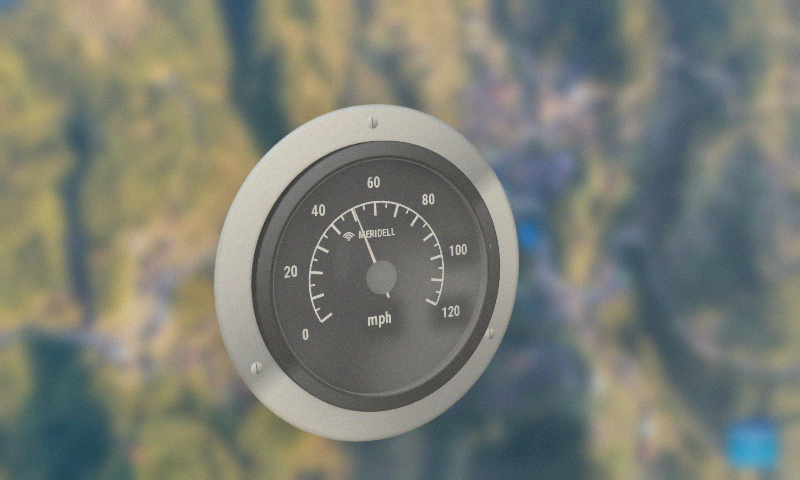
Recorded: 50 mph
